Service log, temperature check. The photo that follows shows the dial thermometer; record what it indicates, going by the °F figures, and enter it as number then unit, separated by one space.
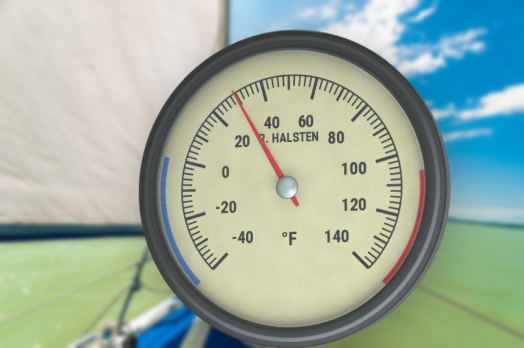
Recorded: 30 °F
